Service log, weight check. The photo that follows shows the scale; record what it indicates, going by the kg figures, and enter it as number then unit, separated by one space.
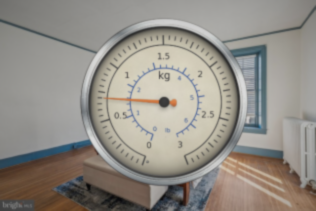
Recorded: 0.7 kg
